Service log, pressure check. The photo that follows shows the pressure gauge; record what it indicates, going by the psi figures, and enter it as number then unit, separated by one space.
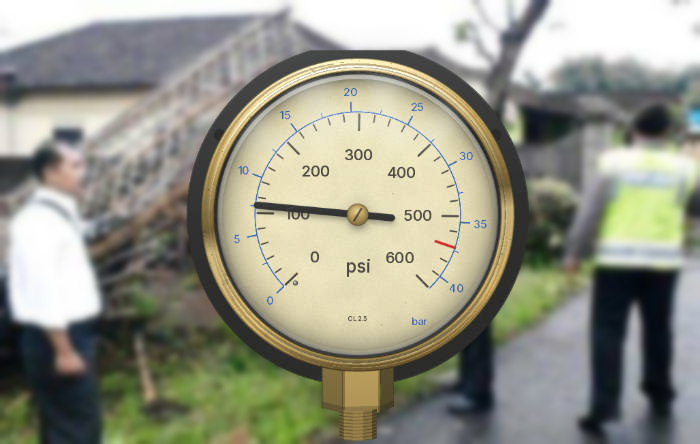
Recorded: 110 psi
